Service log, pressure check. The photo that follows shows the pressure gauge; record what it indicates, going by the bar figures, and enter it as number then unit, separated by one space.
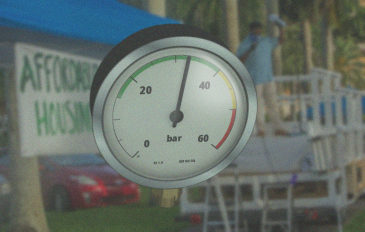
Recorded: 32.5 bar
